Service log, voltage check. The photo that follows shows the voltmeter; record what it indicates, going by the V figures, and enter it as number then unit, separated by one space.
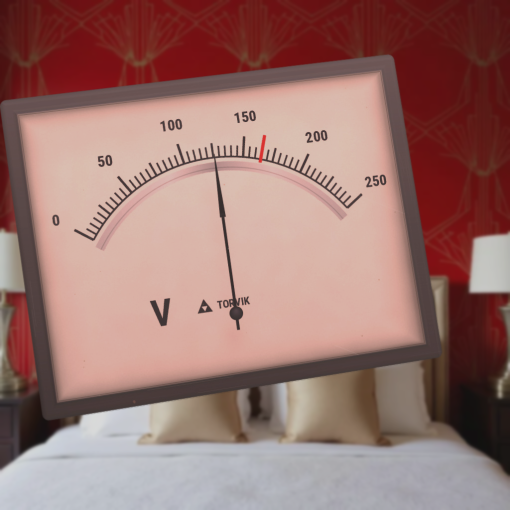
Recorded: 125 V
